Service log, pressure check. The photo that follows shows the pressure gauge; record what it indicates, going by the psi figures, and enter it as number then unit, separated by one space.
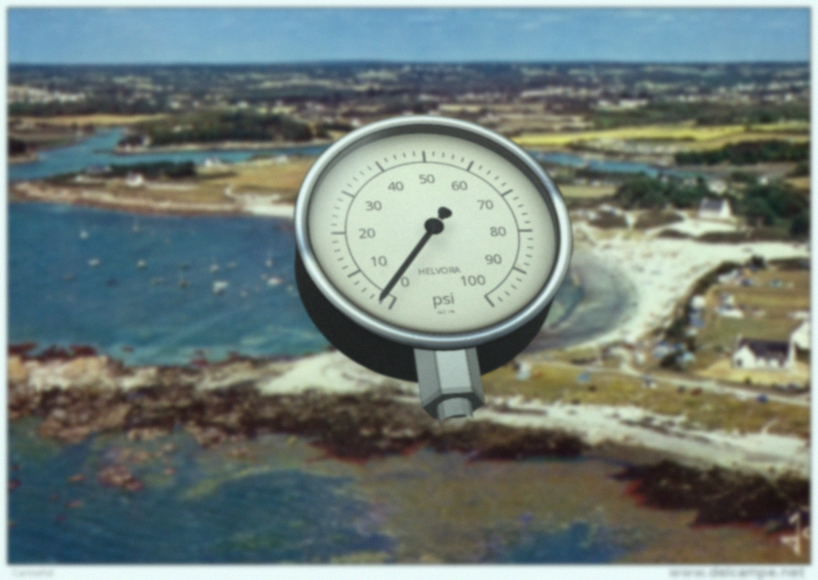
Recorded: 2 psi
